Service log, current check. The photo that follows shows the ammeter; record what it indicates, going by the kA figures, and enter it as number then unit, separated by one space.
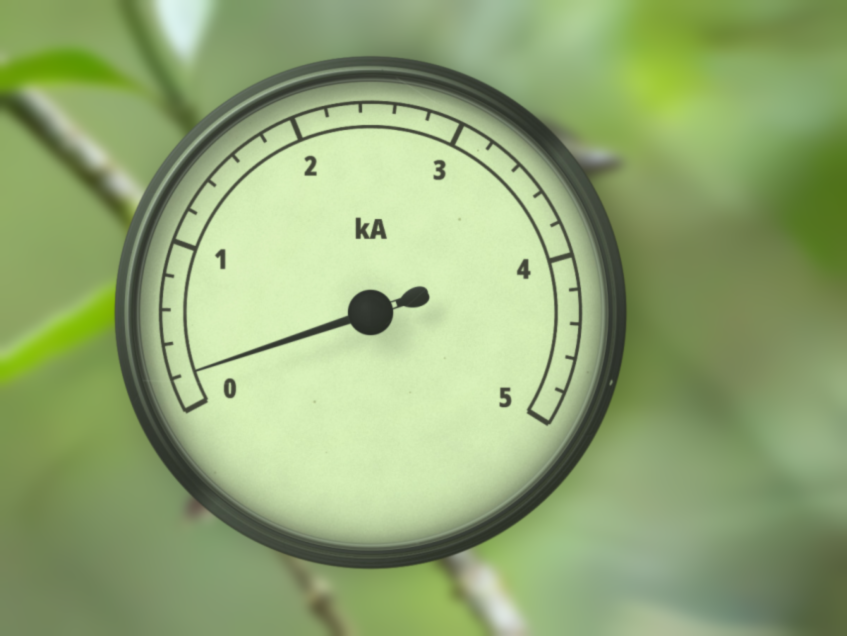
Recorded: 0.2 kA
